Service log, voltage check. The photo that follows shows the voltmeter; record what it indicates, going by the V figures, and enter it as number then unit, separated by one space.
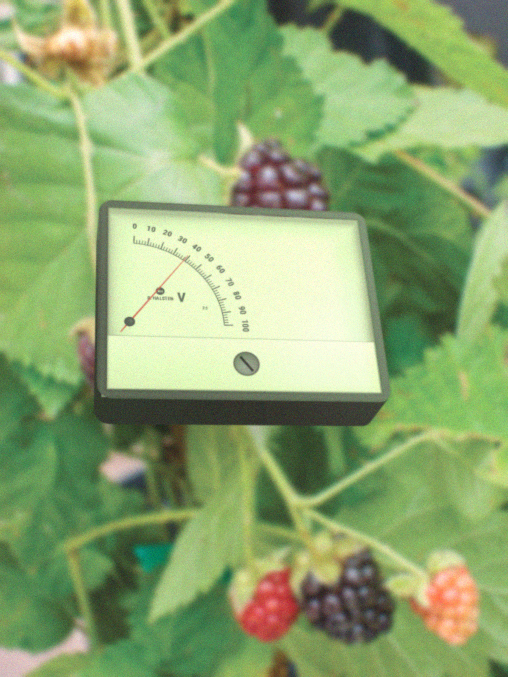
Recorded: 40 V
